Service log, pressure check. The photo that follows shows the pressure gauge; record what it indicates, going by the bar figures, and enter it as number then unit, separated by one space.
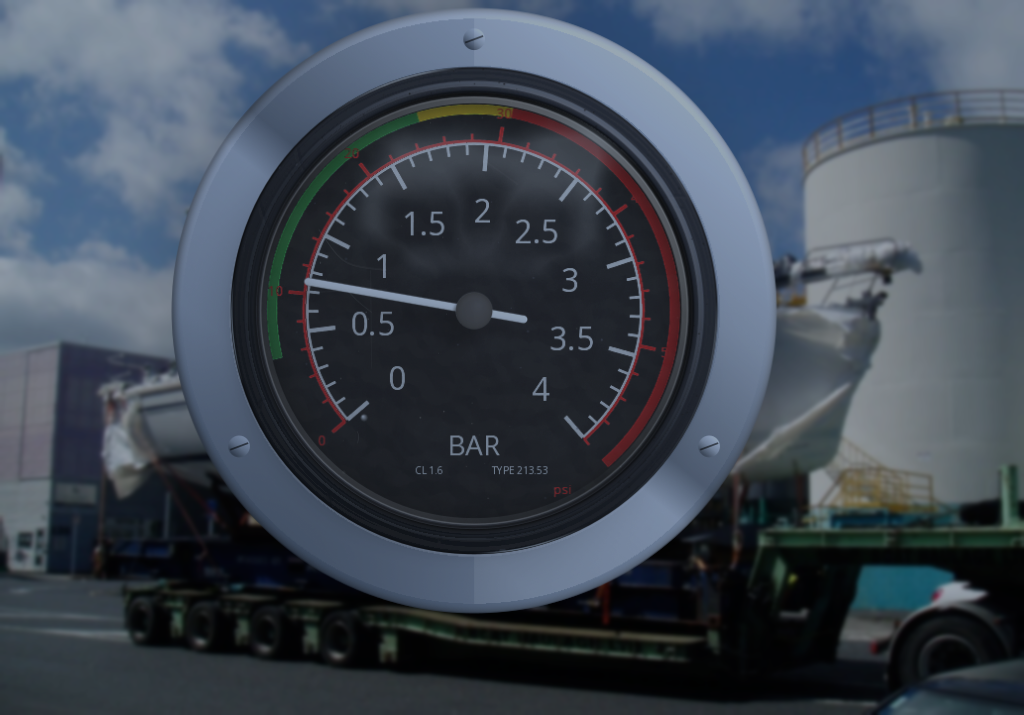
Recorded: 0.75 bar
